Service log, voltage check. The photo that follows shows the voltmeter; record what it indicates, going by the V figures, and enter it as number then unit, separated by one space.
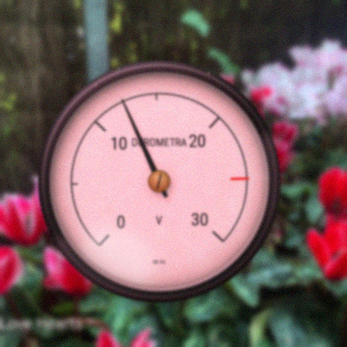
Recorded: 12.5 V
